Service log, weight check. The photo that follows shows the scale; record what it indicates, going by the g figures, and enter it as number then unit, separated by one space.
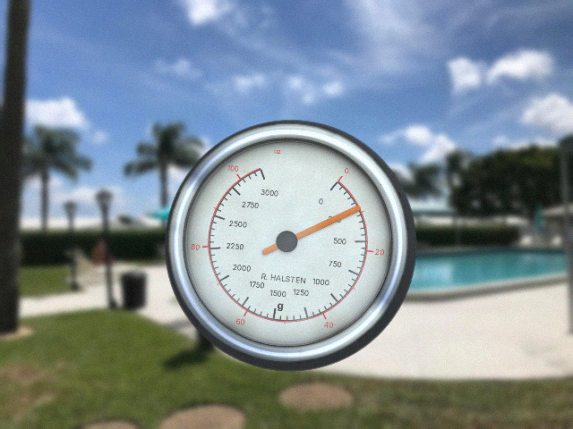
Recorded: 250 g
